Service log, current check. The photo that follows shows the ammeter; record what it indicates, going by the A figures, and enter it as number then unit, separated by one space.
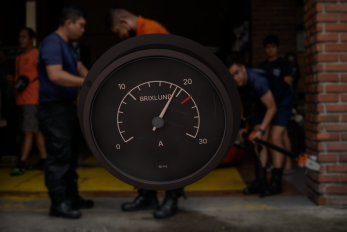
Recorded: 19 A
